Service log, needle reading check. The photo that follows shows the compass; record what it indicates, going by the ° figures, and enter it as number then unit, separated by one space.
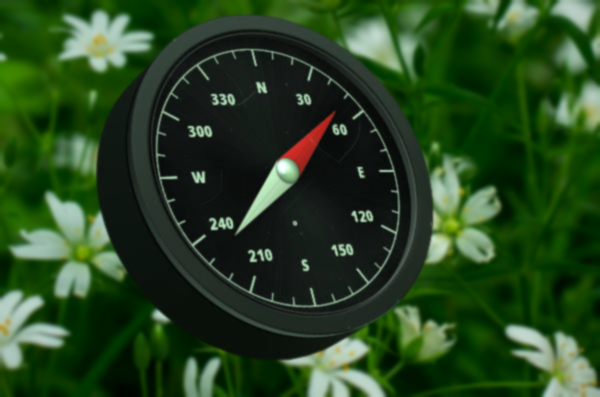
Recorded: 50 °
